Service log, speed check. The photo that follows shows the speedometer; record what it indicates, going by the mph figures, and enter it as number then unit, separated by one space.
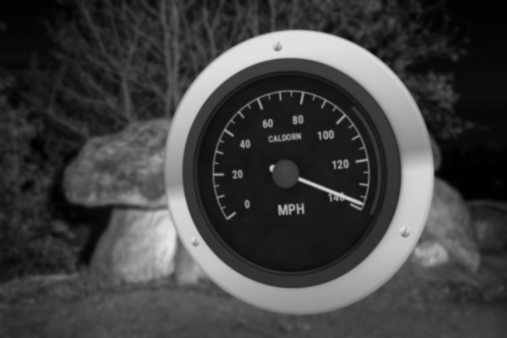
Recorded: 137.5 mph
